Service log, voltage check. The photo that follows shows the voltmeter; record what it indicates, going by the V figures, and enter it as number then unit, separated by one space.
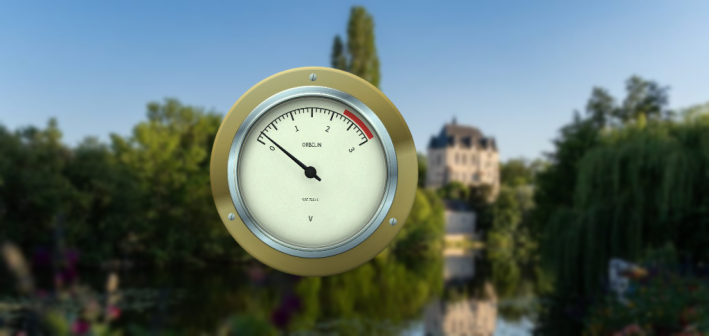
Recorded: 0.2 V
